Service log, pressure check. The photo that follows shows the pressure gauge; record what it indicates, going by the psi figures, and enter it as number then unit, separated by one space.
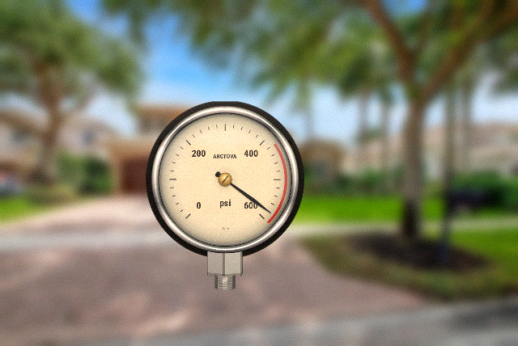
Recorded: 580 psi
